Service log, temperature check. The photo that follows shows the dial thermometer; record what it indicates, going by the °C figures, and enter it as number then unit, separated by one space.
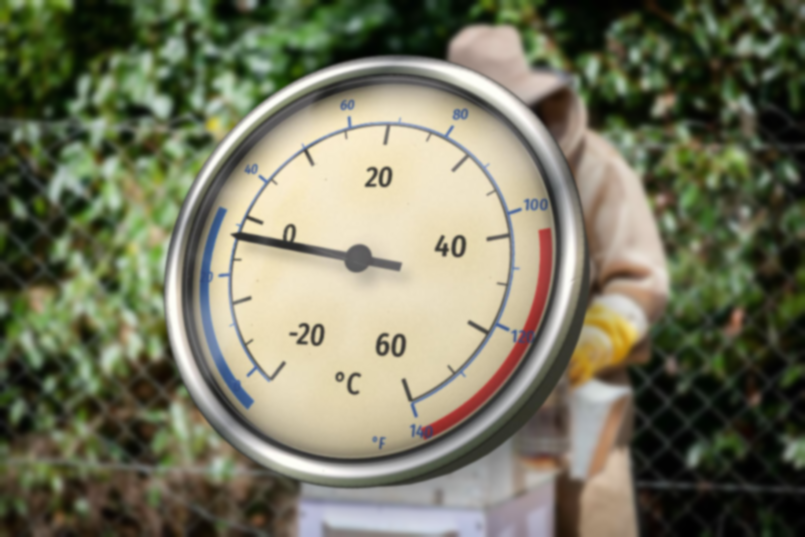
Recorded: -2.5 °C
